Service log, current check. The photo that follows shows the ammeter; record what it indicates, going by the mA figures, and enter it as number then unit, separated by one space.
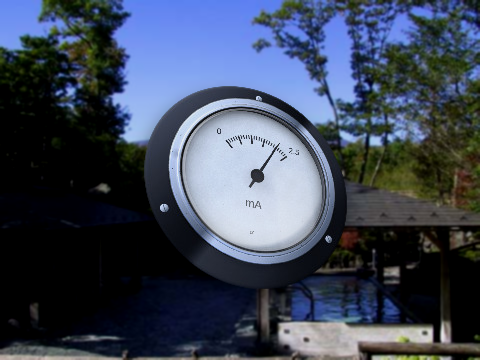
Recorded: 2 mA
